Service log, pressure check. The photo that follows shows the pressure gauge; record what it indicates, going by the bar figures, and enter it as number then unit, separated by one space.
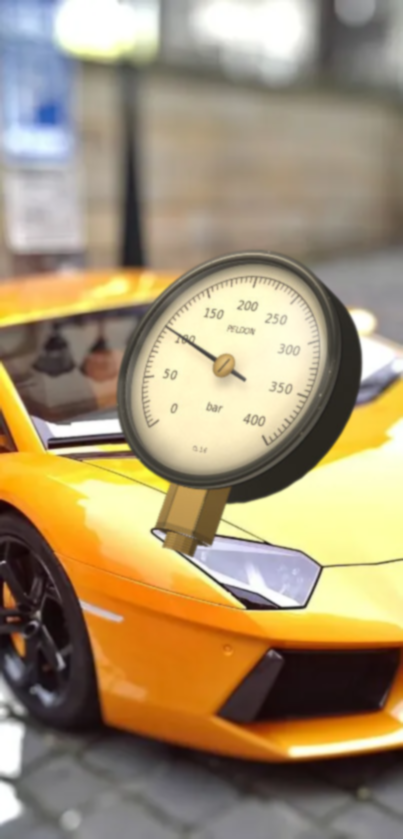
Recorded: 100 bar
